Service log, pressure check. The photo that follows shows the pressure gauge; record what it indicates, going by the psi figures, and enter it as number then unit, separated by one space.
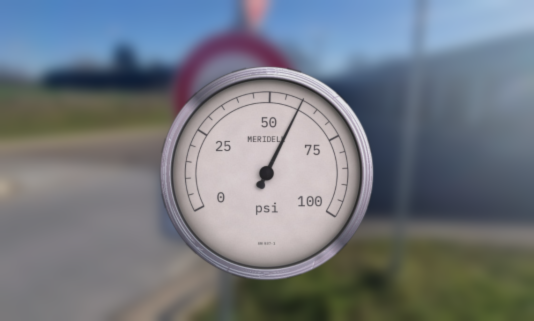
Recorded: 60 psi
